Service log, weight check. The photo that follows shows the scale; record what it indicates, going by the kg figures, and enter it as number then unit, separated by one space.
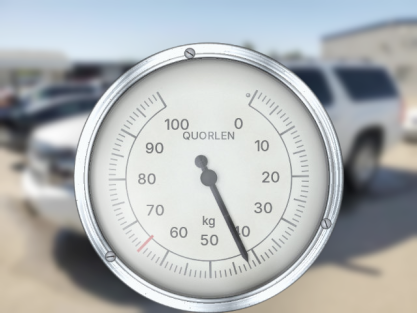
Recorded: 42 kg
